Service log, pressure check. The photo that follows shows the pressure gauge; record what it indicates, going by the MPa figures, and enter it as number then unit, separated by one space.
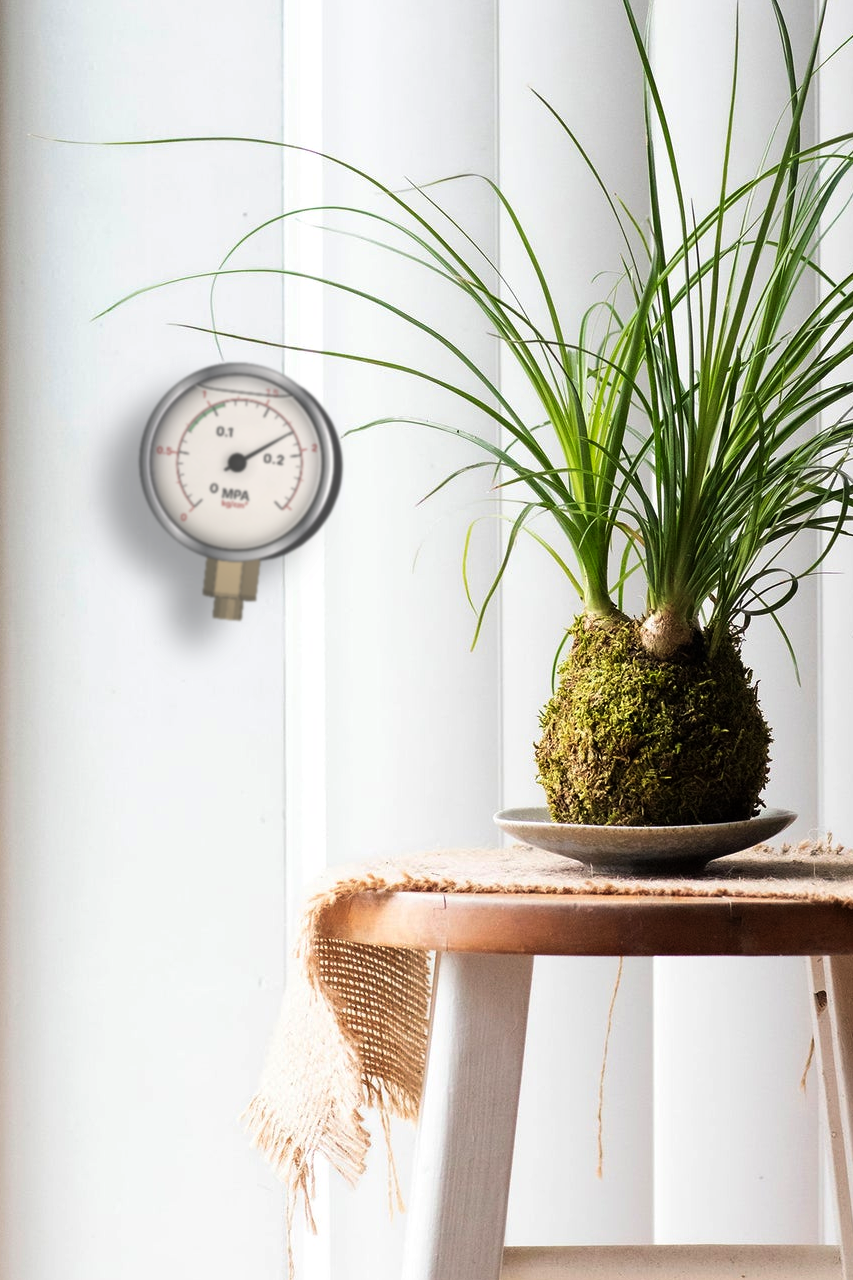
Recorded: 0.18 MPa
